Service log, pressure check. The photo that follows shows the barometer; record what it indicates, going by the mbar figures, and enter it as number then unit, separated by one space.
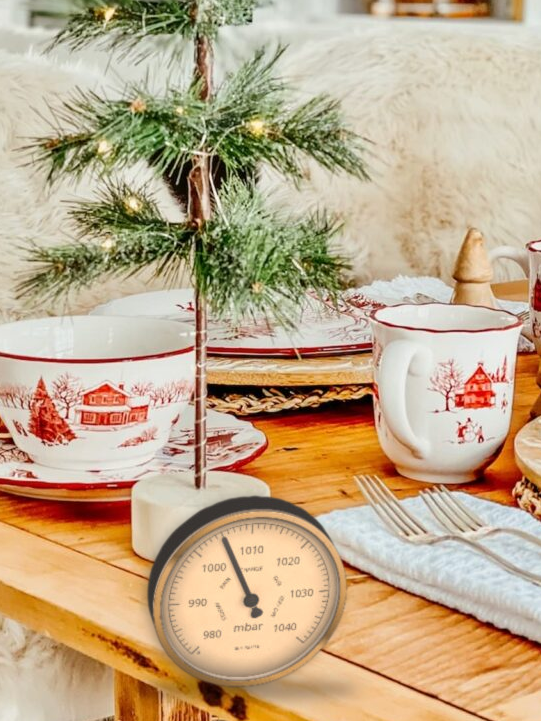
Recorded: 1005 mbar
